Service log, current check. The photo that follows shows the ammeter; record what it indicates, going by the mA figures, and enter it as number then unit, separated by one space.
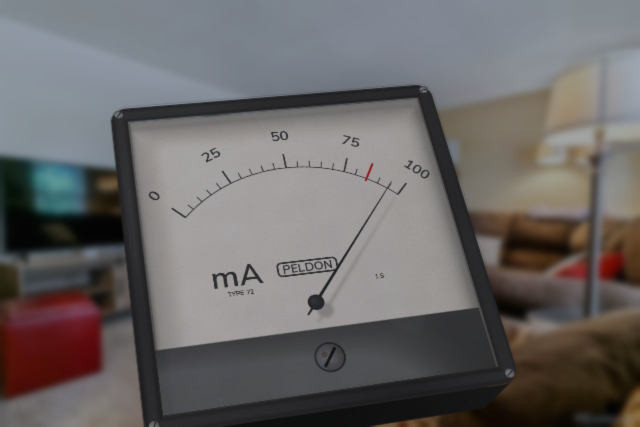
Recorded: 95 mA
